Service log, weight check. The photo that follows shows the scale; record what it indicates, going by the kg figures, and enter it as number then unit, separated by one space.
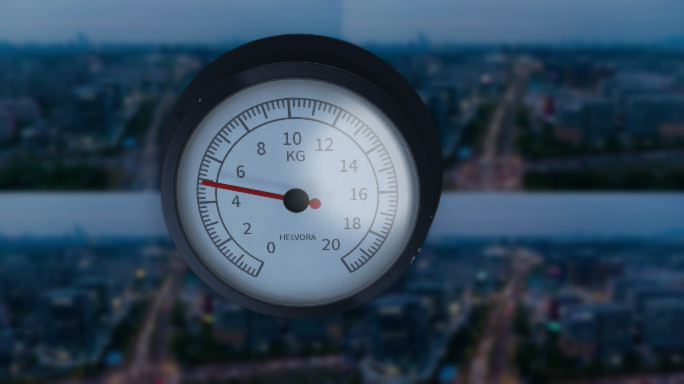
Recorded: 5 kg
